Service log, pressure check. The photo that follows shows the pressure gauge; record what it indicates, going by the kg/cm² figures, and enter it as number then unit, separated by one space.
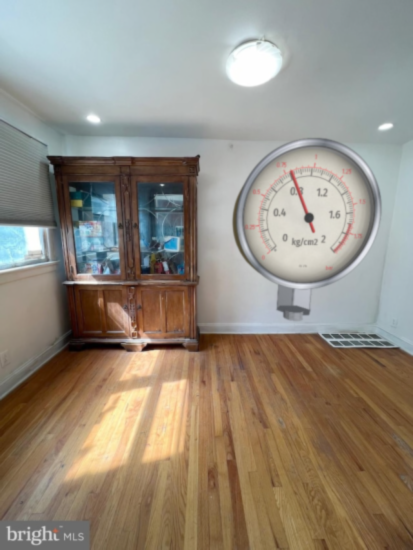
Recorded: 0.8 kg/cm²
